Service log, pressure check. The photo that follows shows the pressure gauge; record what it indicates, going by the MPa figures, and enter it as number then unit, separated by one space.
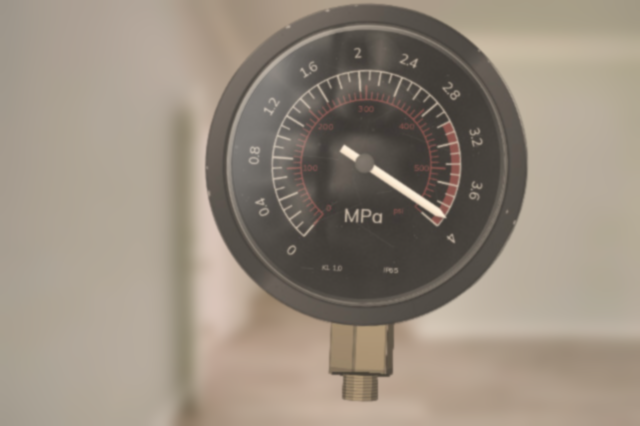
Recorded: 3.9 MPa
